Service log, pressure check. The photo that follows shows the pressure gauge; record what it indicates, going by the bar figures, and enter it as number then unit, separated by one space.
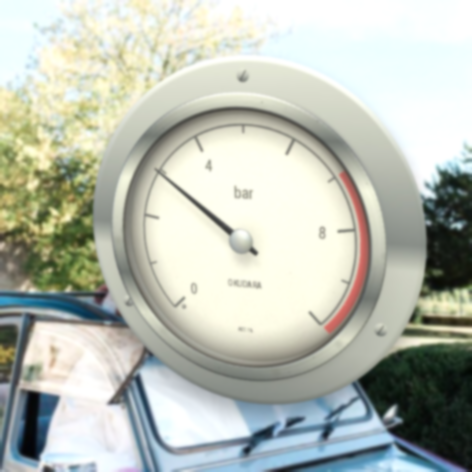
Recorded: 3 bar
